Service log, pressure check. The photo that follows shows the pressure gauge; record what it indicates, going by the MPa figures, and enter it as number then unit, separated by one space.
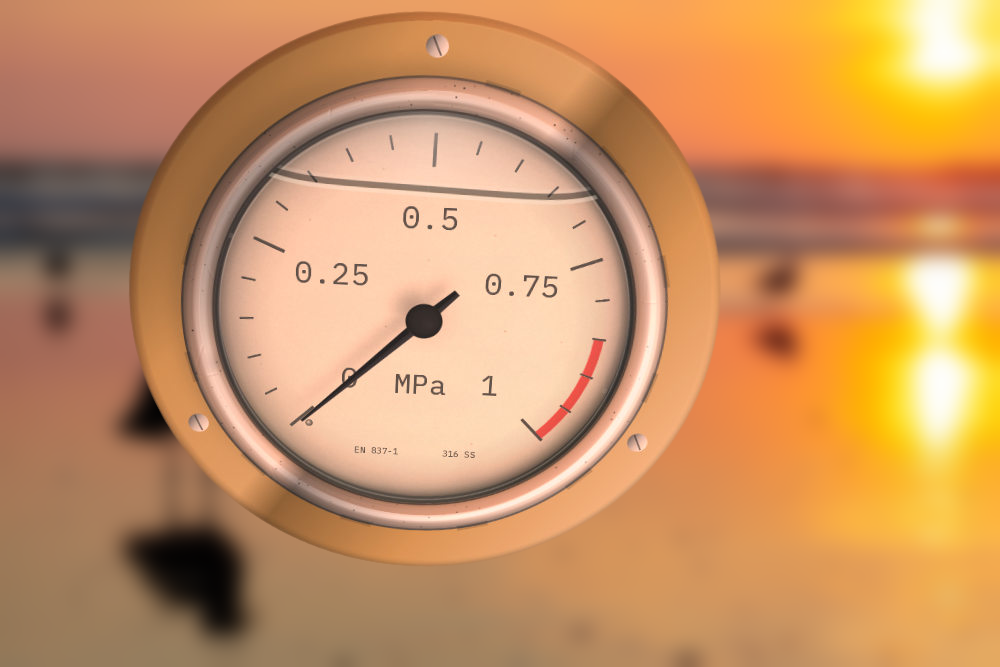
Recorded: 0 MPa
